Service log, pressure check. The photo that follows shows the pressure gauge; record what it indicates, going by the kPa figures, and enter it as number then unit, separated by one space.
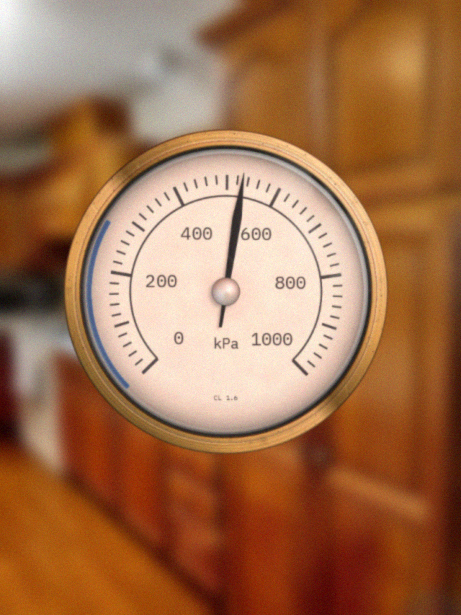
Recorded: 530 kPa
